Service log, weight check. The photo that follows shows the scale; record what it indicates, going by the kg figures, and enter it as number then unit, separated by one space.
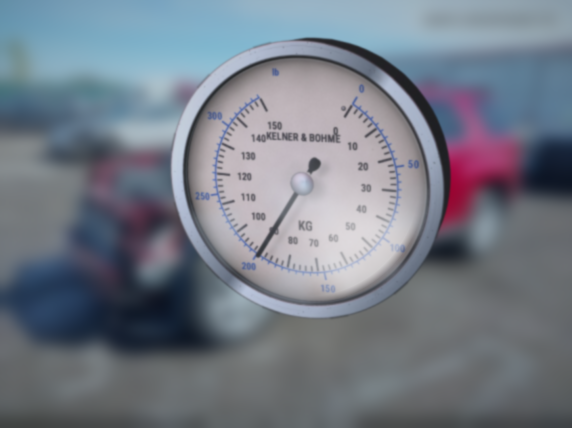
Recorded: 90 kg
